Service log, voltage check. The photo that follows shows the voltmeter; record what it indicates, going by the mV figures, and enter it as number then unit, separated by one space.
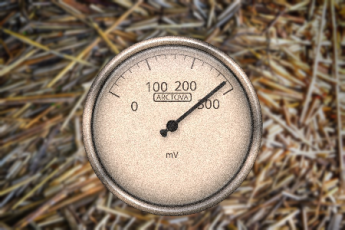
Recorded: 280 mV
